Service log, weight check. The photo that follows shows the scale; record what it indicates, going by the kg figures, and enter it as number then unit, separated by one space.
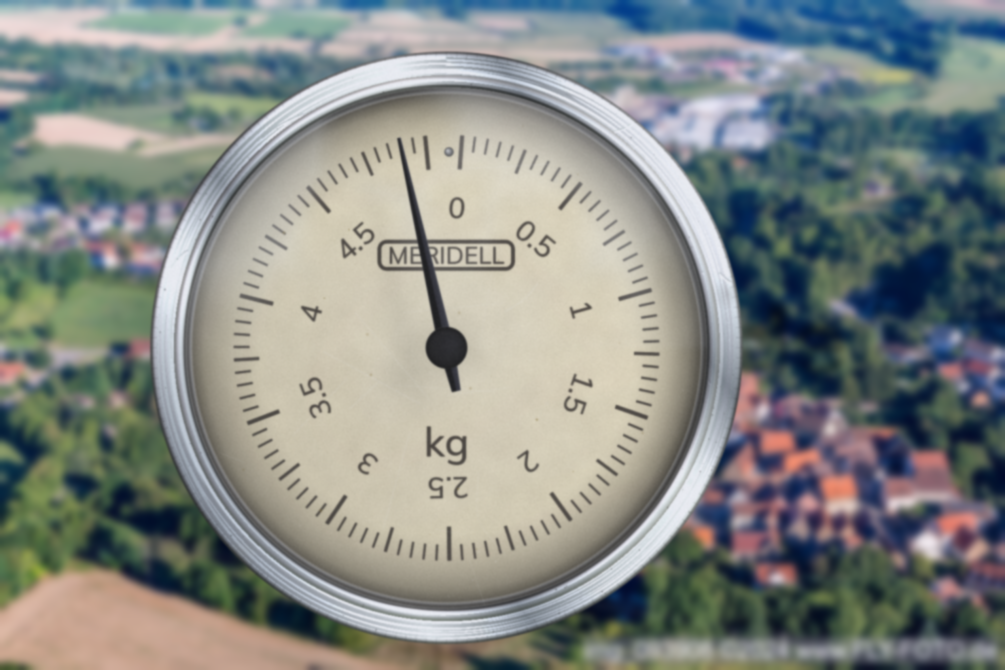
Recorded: 4.9 kg
